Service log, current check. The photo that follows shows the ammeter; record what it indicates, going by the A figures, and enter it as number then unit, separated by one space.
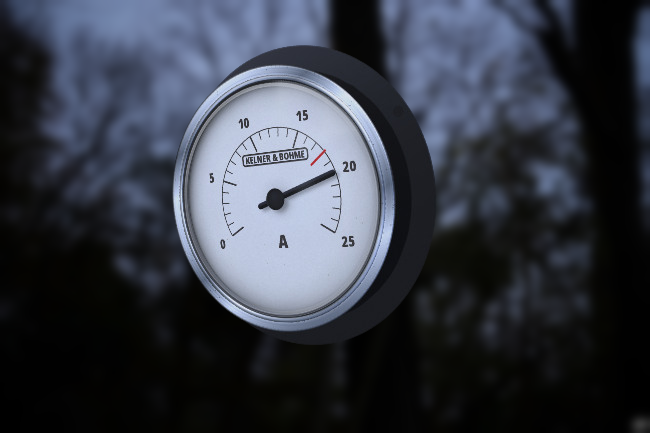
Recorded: 20 A
